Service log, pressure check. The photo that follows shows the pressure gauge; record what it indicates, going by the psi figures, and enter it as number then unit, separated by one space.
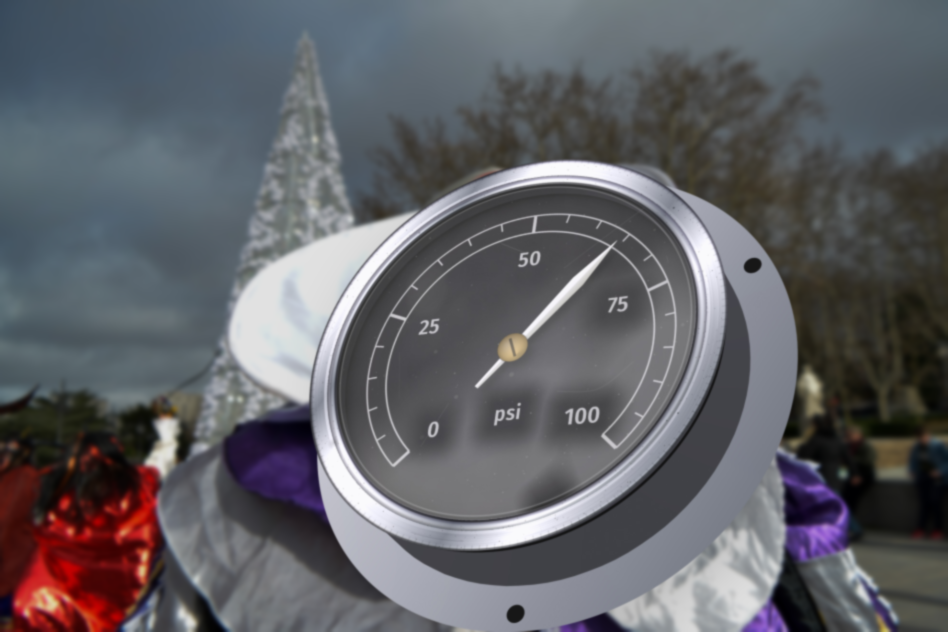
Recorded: 65 psi
